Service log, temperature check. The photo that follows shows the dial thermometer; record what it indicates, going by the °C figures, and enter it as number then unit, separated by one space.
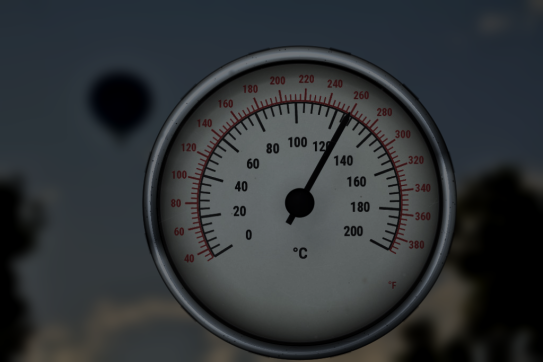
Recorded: 126 °C
